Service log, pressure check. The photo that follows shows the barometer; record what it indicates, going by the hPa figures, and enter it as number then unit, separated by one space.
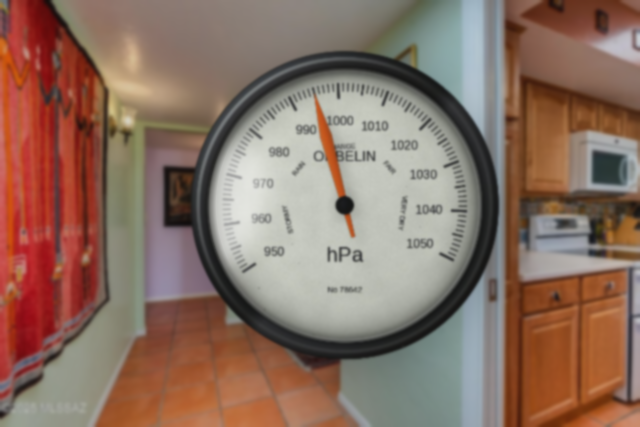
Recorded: 995 hPa
